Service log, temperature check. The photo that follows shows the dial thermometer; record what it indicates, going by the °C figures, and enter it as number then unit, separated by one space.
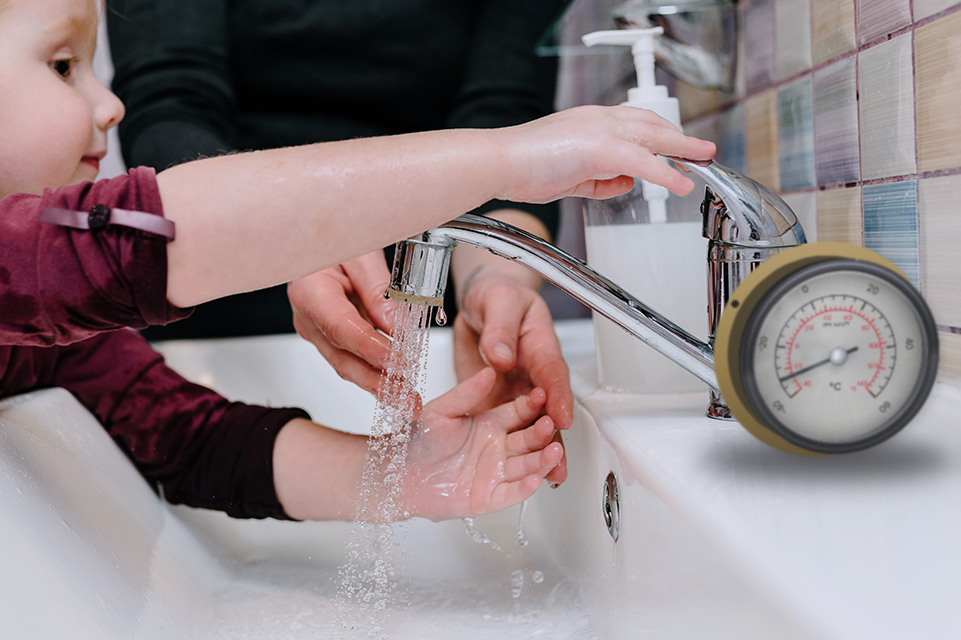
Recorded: -32 °C
